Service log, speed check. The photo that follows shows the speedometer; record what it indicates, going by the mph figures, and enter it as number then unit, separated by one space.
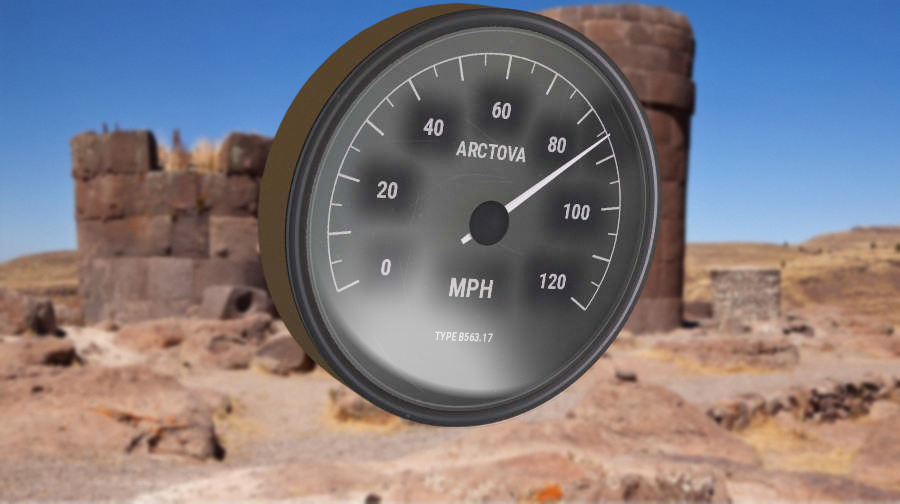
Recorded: 85 mph
